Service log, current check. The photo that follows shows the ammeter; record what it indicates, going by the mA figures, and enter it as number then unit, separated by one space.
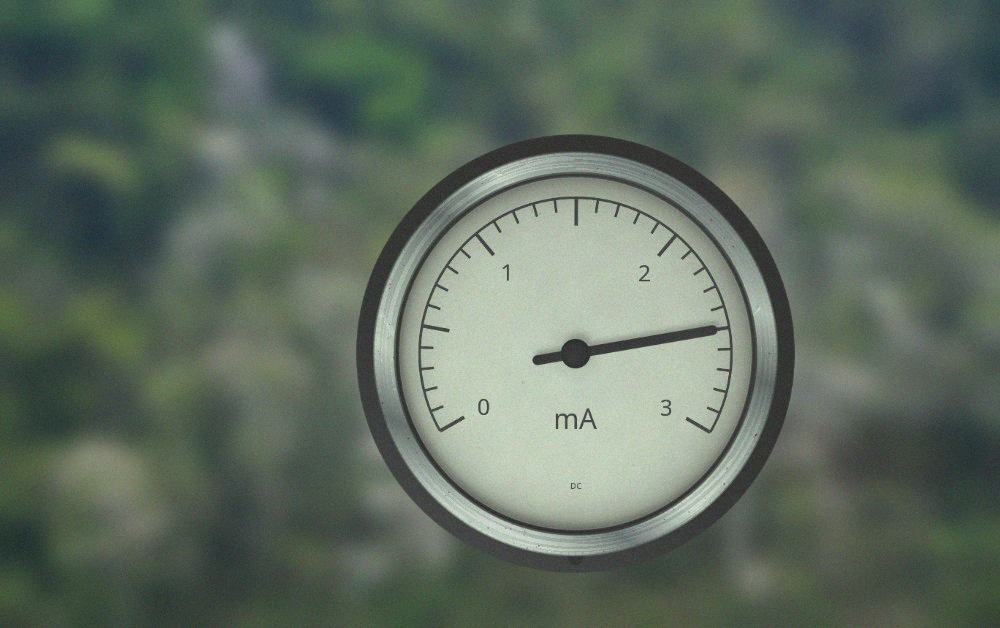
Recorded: 2.5 mA
